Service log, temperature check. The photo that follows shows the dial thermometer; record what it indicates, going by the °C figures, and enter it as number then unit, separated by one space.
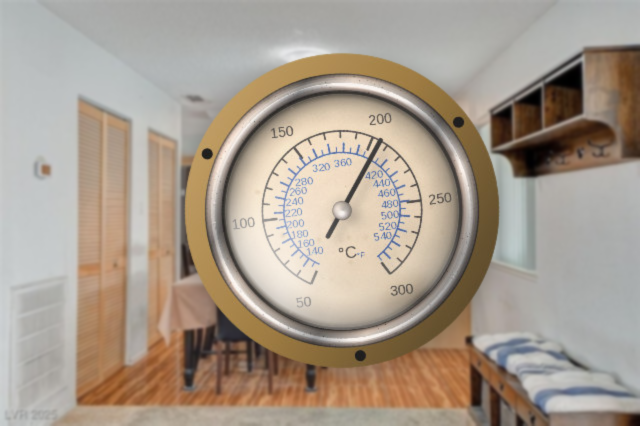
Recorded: 205 °C
